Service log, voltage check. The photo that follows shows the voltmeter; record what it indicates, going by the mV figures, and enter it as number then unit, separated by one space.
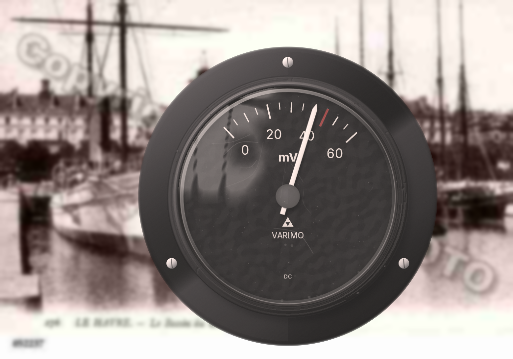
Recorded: 40 mV
